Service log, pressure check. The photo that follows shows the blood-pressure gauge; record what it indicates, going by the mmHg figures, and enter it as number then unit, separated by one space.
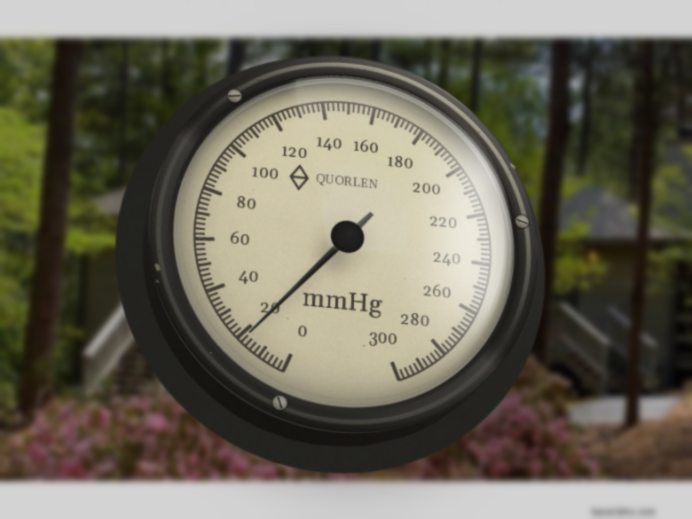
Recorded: 18 mmHg
